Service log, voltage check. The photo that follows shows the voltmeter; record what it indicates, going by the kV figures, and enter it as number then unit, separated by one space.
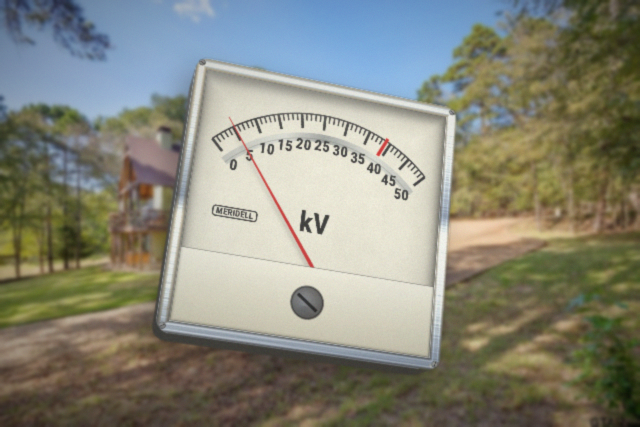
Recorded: 5 kV
